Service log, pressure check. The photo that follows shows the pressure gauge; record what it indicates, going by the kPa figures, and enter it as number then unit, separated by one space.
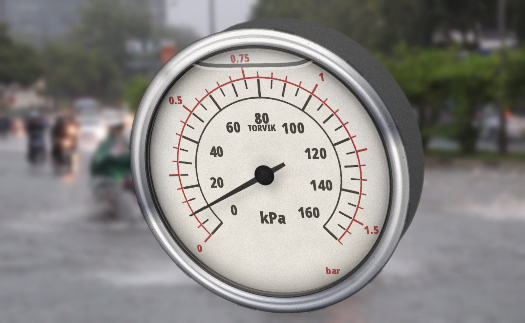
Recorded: 10 kPa
